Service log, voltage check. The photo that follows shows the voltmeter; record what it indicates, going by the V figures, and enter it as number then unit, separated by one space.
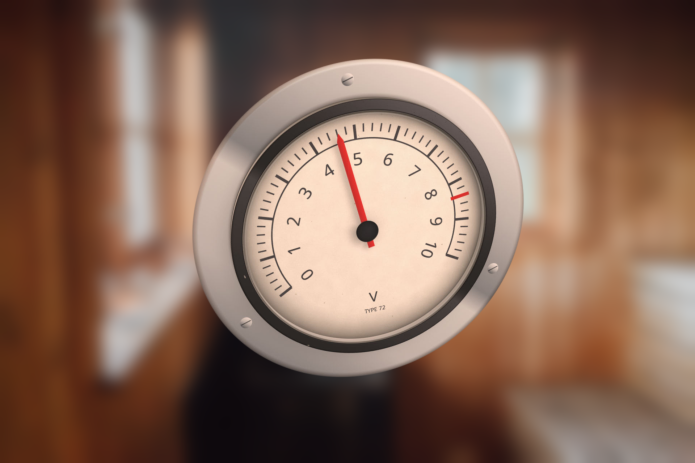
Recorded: 4.6 V
